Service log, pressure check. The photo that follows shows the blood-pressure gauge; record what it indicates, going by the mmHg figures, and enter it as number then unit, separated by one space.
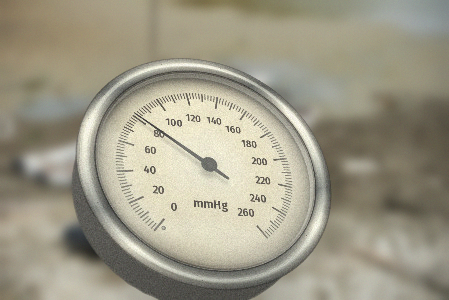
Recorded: 80 mmHg
